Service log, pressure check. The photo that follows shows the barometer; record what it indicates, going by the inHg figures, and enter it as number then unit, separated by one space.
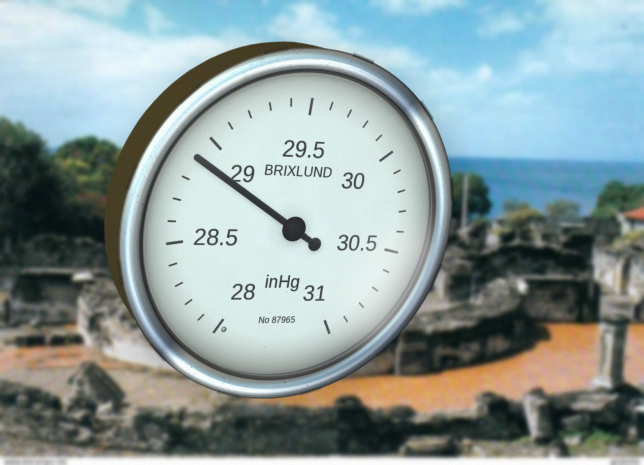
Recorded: 28.9 inHg
